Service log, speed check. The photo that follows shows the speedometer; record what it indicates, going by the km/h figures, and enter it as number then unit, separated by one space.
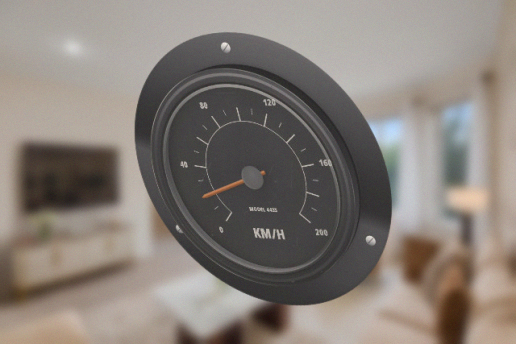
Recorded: 20 km/h
